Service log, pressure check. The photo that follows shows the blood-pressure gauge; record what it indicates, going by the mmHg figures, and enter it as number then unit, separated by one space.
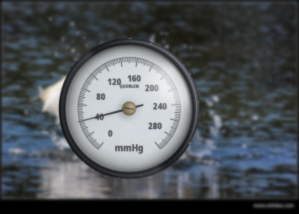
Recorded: 40 mmHg
